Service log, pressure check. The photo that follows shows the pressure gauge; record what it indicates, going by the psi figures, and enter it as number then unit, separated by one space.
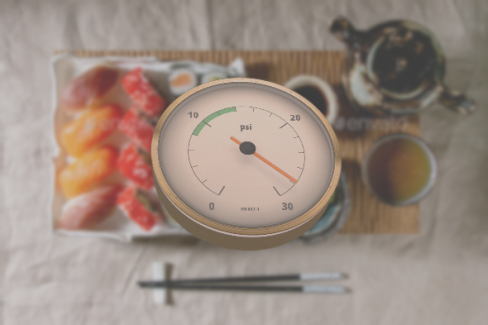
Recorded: 28 psi
